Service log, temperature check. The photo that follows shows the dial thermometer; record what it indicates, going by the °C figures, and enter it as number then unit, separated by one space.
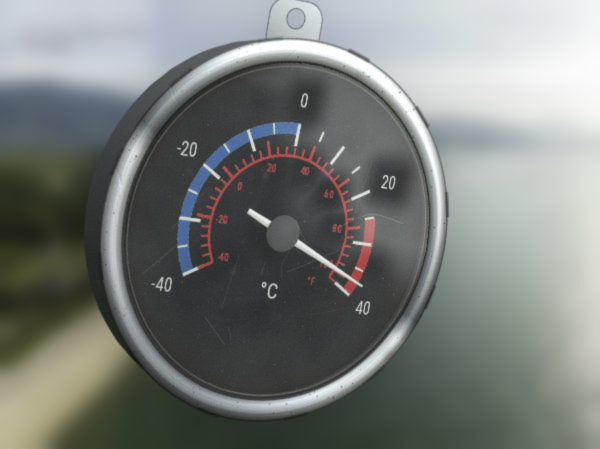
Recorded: 37.5 °C
